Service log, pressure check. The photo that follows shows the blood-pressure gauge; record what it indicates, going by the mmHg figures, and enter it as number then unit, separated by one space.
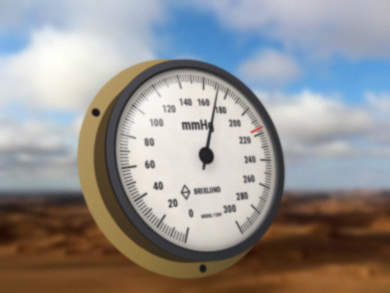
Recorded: 170 mmHg
